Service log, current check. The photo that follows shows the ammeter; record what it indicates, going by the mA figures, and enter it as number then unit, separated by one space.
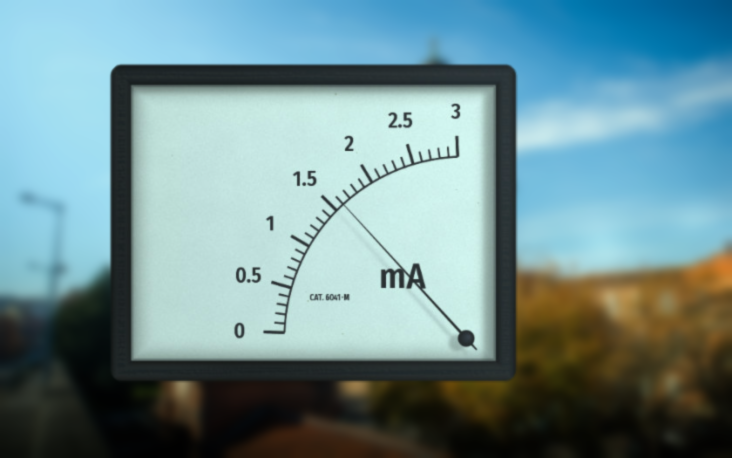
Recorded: 1.6 mA
